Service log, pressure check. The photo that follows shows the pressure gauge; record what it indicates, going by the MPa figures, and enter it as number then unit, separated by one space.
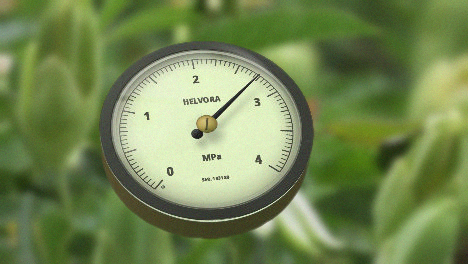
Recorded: 2.75 MPa
